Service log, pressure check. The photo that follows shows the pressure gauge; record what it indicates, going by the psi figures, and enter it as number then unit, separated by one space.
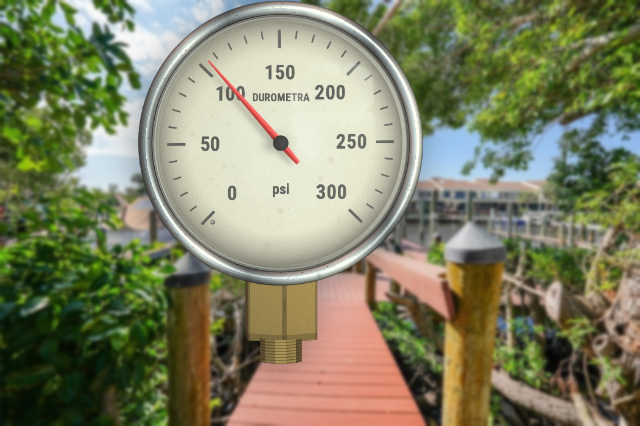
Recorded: 105 psi
